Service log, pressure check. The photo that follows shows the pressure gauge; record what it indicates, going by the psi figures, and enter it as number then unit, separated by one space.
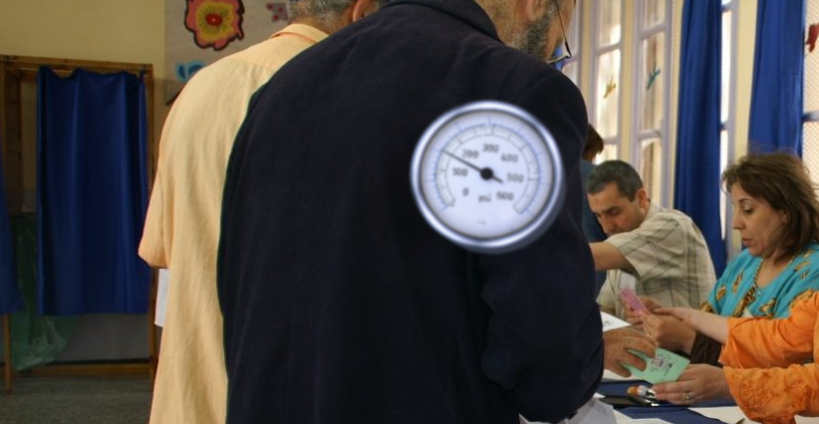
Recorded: 150 psi
